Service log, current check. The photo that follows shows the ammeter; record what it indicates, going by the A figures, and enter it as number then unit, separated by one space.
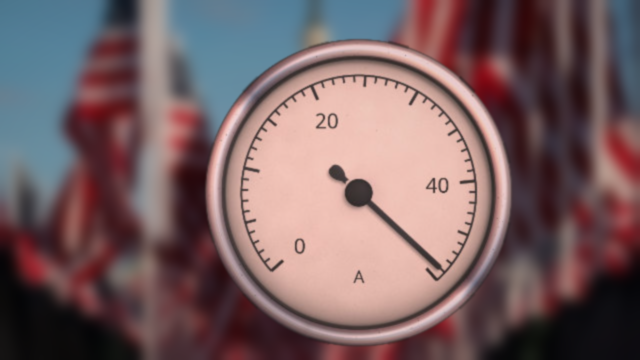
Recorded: 49 A
